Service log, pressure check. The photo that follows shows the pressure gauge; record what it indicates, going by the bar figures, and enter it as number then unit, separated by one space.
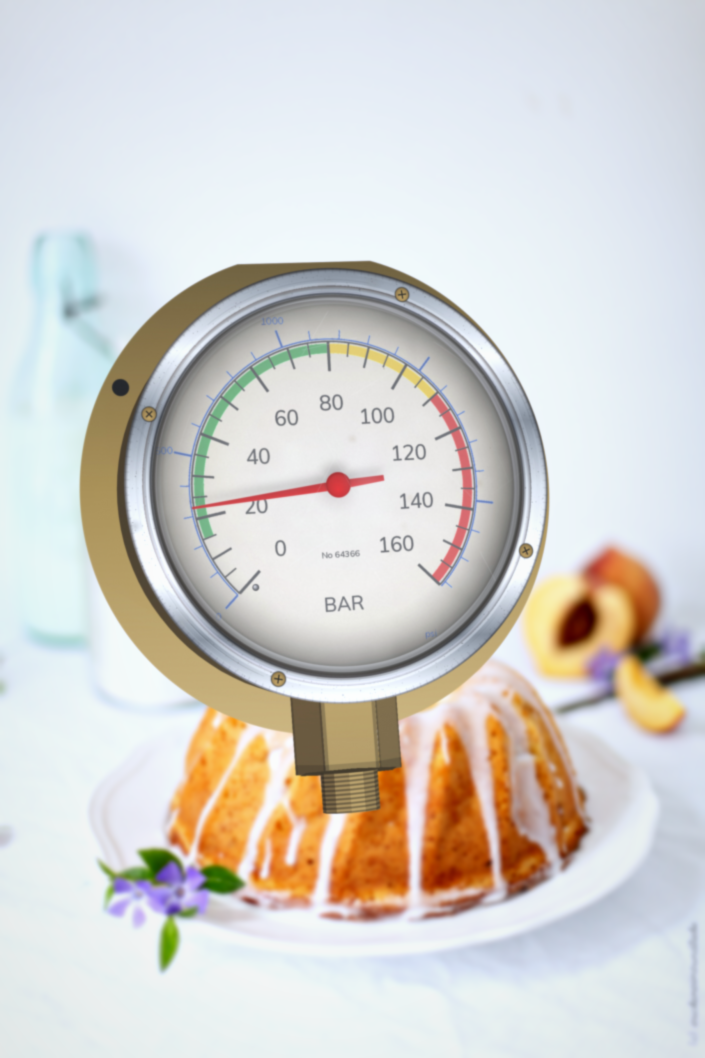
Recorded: 22.5 bar
